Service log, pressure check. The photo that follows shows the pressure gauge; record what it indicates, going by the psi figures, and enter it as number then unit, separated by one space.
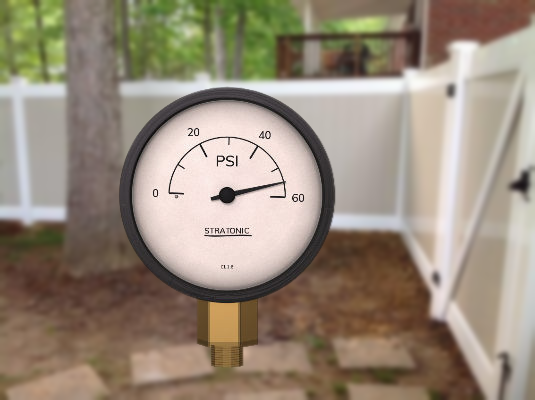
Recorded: 55 psi
